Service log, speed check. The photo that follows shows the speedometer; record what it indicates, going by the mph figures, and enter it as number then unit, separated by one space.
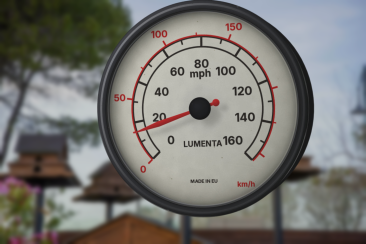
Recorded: 15 mph
